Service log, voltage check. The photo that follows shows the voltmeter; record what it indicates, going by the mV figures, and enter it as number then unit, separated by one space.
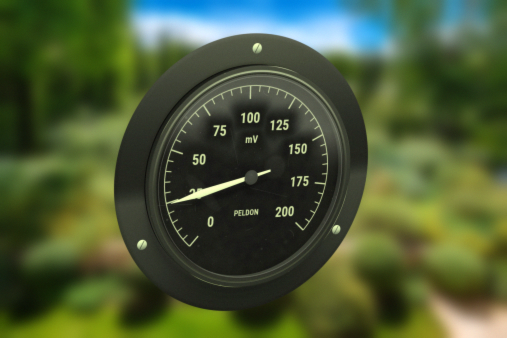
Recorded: 25 mV
